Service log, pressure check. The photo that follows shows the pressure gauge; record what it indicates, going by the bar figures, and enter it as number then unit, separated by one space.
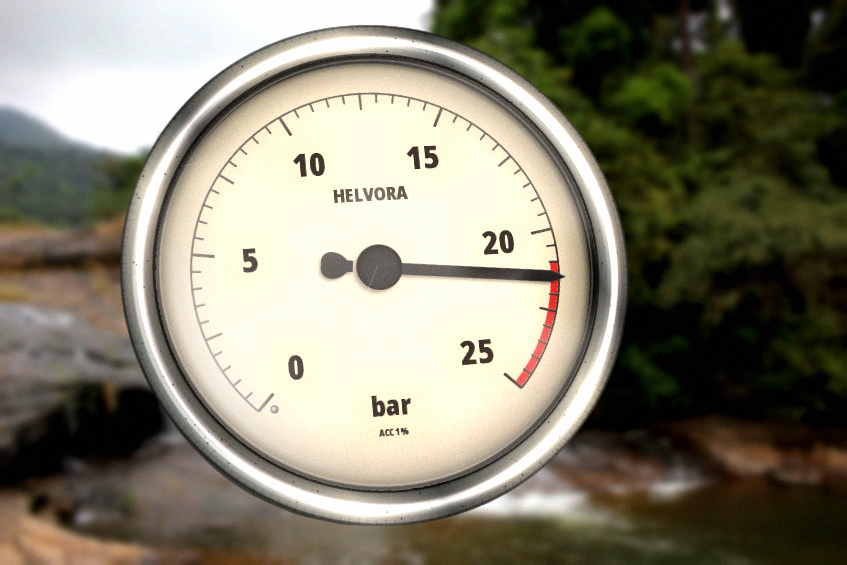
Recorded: 21.5 bar
